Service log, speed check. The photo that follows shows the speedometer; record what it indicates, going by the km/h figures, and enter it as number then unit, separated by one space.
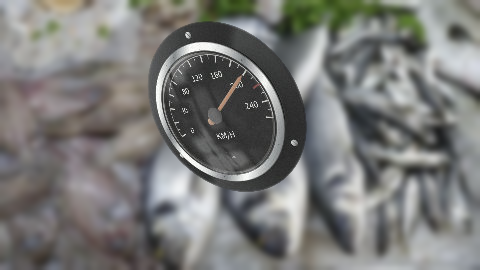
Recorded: 200 km/h
